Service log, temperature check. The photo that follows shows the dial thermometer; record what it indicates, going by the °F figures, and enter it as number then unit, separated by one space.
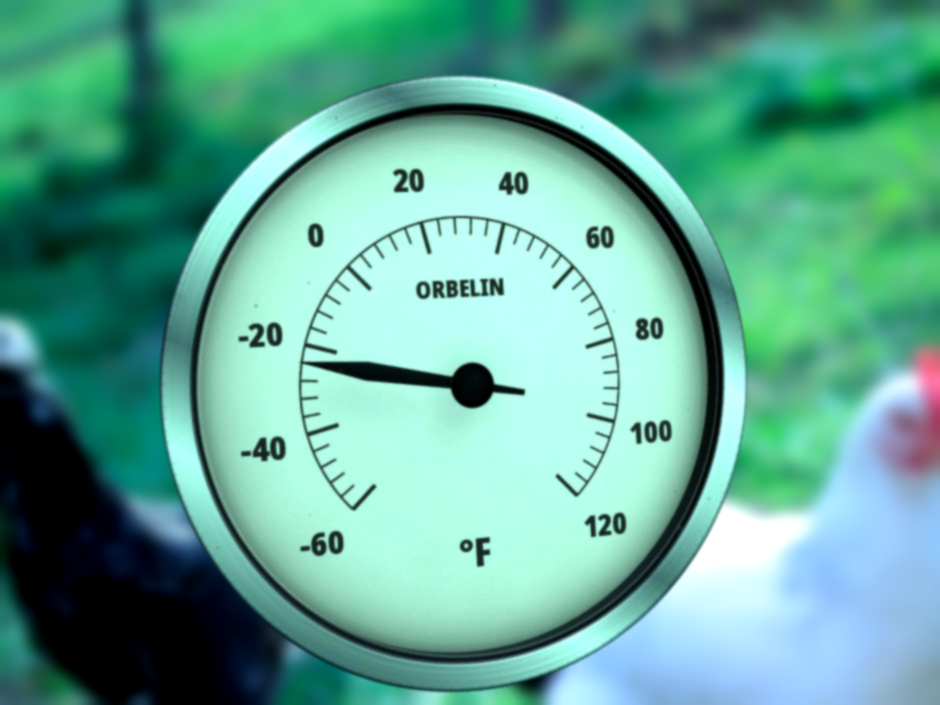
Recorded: -24 °F
